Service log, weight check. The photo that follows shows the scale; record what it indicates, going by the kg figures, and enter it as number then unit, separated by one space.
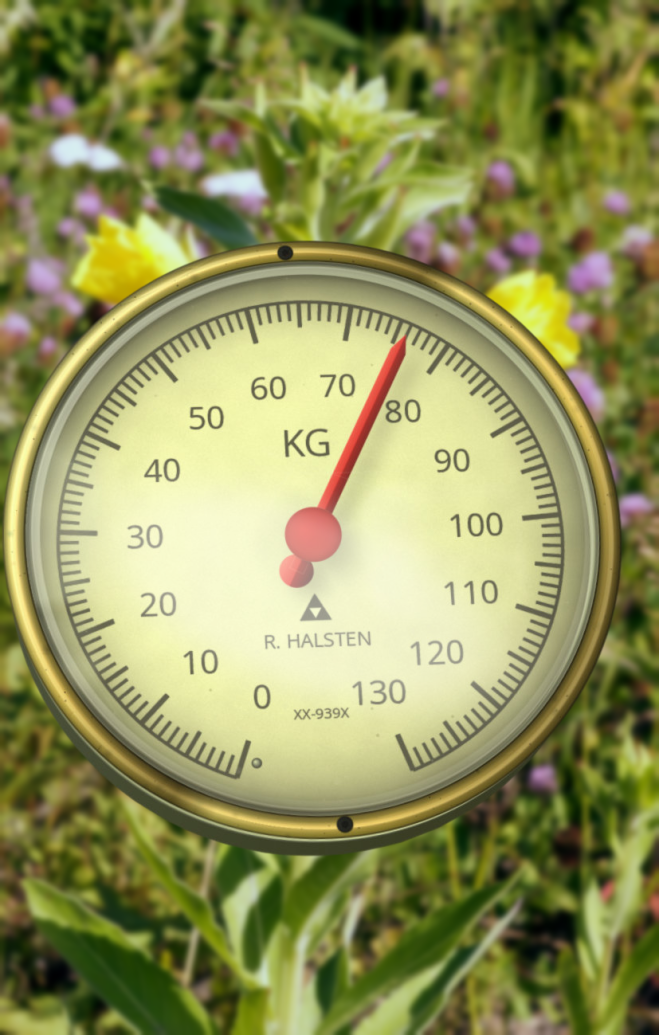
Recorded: 76 kg
